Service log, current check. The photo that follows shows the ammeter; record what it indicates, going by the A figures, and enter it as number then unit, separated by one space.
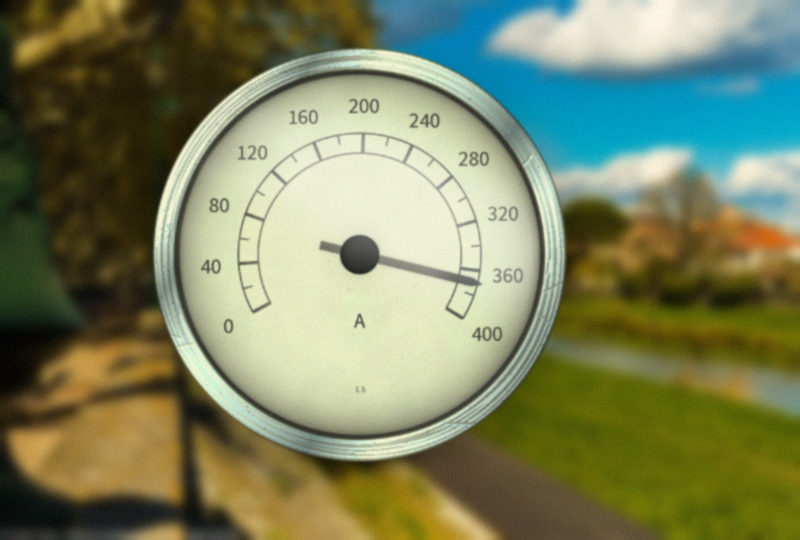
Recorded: 370 A
